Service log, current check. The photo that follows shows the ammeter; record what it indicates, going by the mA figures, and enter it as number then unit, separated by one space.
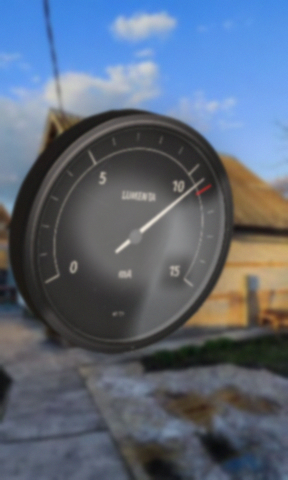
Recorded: 10.5 mA
